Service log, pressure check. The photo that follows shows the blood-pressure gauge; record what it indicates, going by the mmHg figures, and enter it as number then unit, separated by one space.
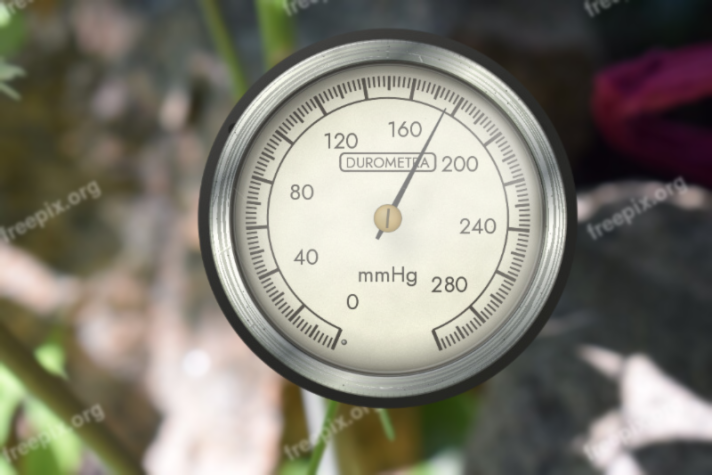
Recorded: 176 mmHg
